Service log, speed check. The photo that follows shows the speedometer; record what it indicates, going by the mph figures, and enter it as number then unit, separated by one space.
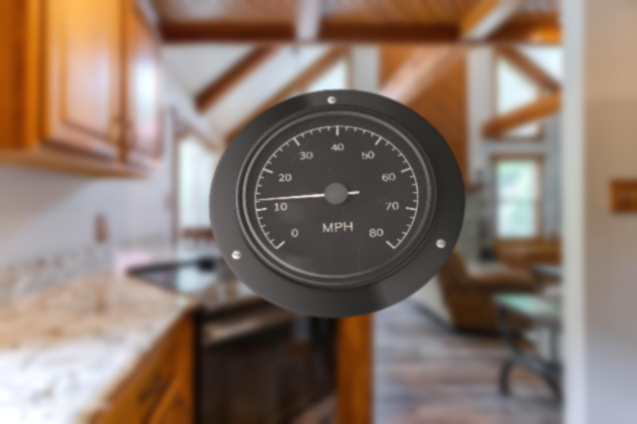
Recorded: 12 mph
